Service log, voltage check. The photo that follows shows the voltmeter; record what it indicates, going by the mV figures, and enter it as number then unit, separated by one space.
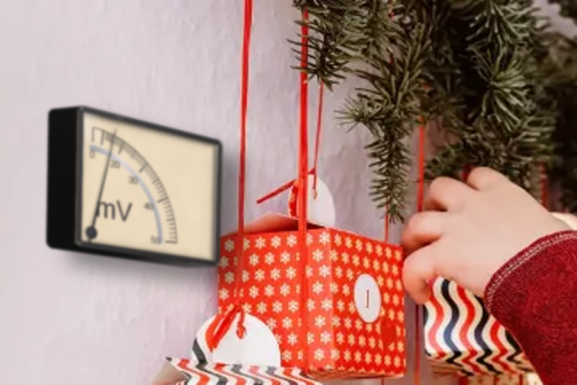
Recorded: 15 mV
